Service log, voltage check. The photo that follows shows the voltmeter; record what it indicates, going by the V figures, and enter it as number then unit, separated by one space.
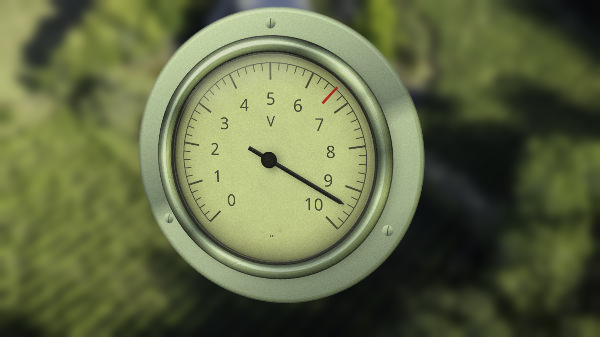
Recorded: 9.4 V
